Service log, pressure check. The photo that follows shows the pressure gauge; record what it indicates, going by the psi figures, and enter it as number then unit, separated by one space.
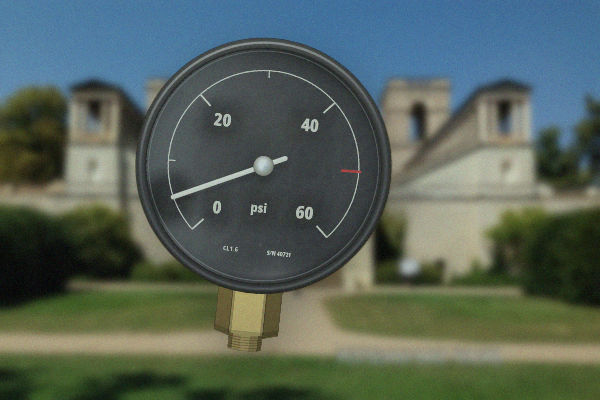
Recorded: 5 psi
